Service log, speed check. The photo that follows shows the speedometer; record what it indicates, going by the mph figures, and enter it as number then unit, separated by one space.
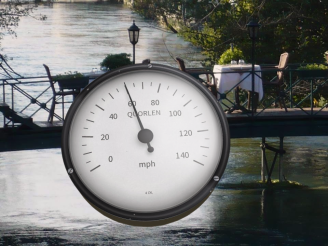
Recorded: 60 mph
